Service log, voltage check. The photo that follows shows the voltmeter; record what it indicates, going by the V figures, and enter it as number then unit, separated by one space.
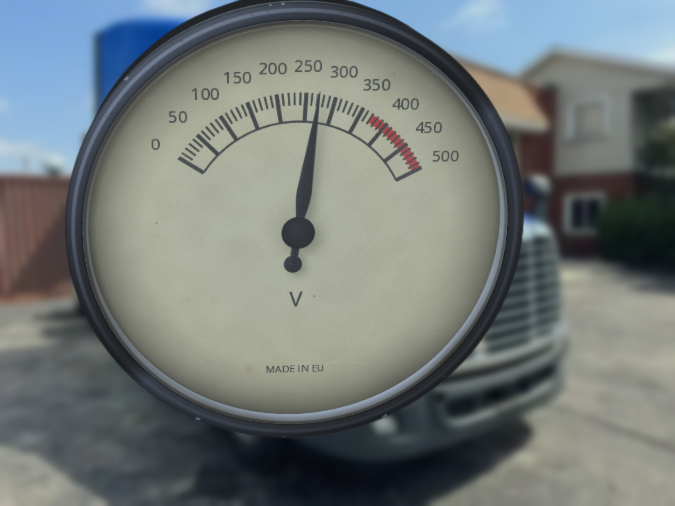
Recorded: 270 V
